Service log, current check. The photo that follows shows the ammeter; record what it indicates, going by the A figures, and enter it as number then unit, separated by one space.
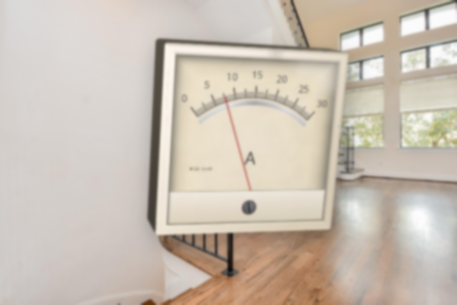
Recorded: 7.5 A
